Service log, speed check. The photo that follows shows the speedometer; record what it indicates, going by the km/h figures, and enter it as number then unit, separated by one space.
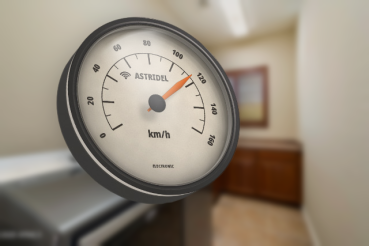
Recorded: 115 km/h
